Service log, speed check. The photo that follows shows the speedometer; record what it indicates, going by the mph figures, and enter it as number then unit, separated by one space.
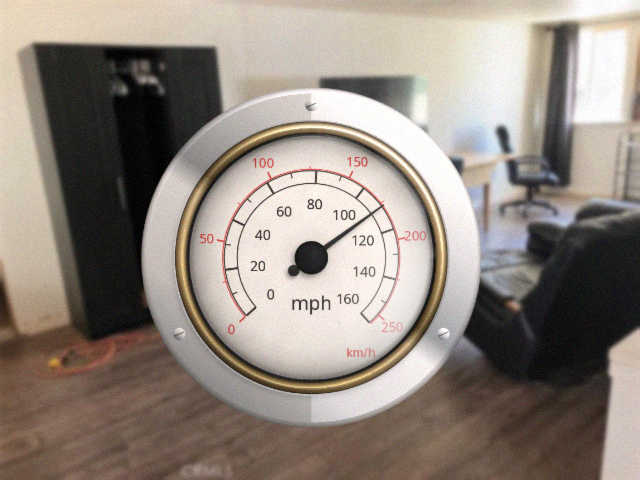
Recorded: 110 mph
